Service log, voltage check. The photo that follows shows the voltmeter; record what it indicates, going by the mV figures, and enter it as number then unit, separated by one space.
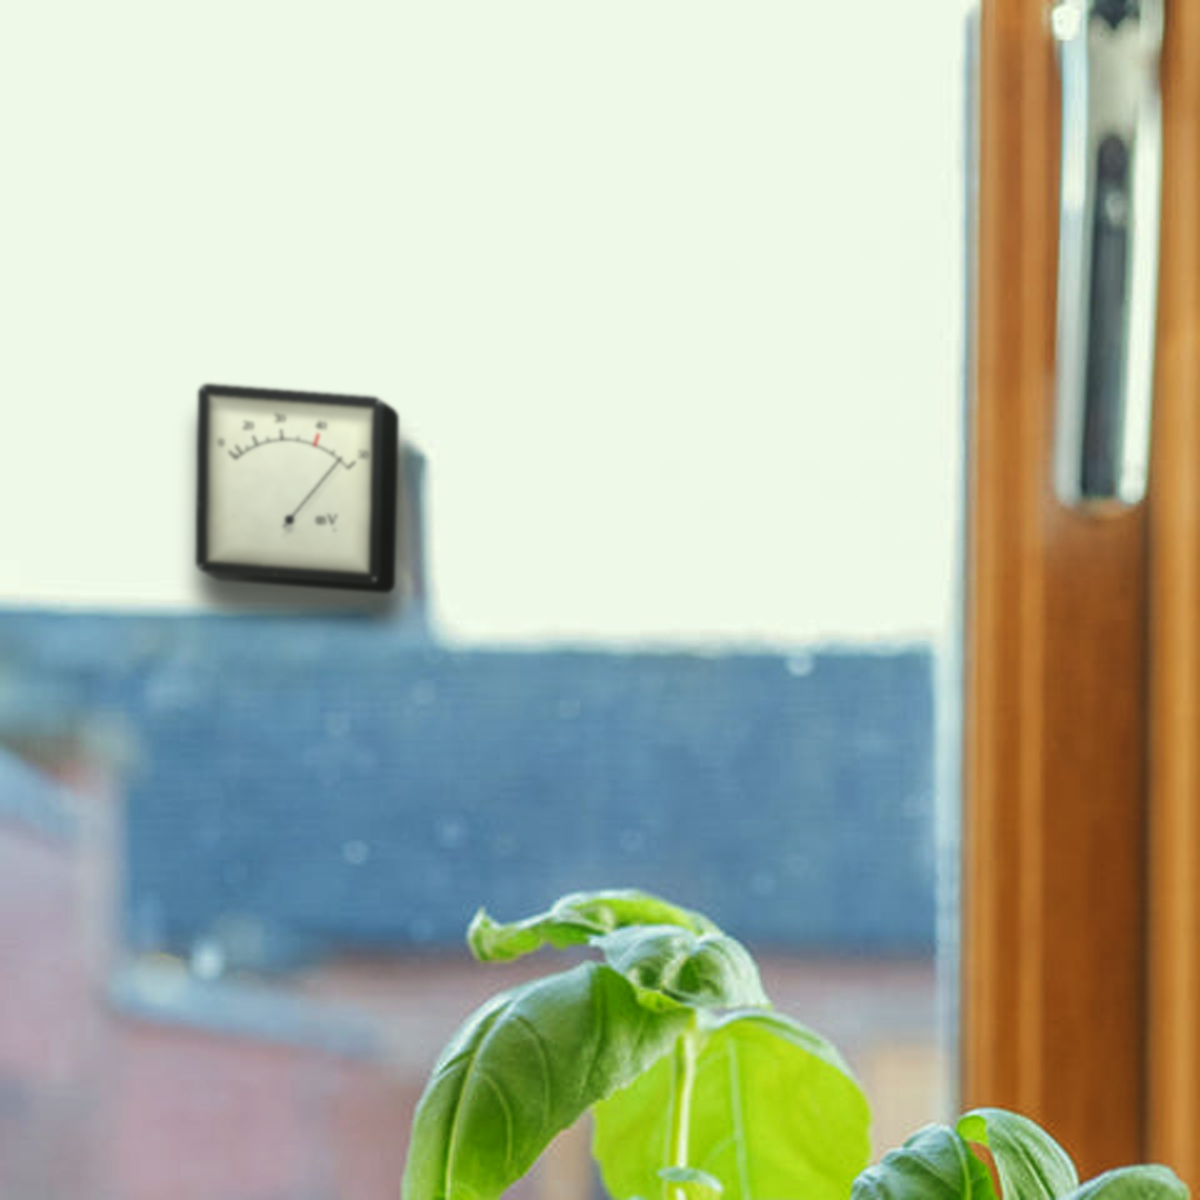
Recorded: 47.5 mV
